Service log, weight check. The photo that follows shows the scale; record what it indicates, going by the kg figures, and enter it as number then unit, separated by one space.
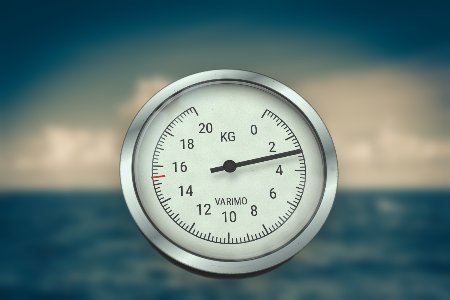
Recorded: 3 kg
